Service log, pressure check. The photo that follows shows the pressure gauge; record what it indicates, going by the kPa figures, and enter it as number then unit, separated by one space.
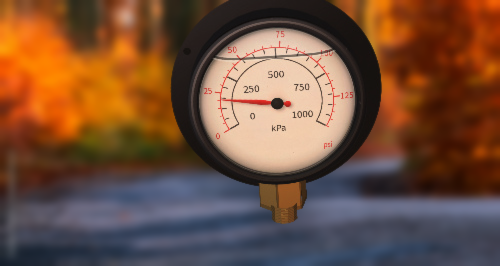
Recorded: 150 kPa
